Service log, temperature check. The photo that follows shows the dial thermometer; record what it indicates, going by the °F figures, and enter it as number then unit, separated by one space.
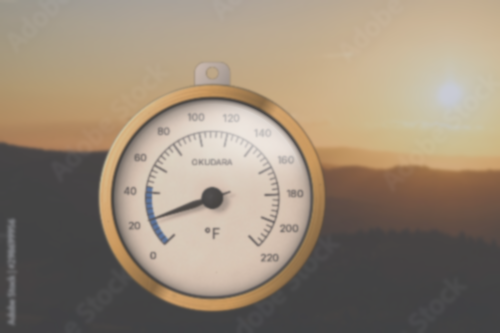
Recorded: 20 °F
